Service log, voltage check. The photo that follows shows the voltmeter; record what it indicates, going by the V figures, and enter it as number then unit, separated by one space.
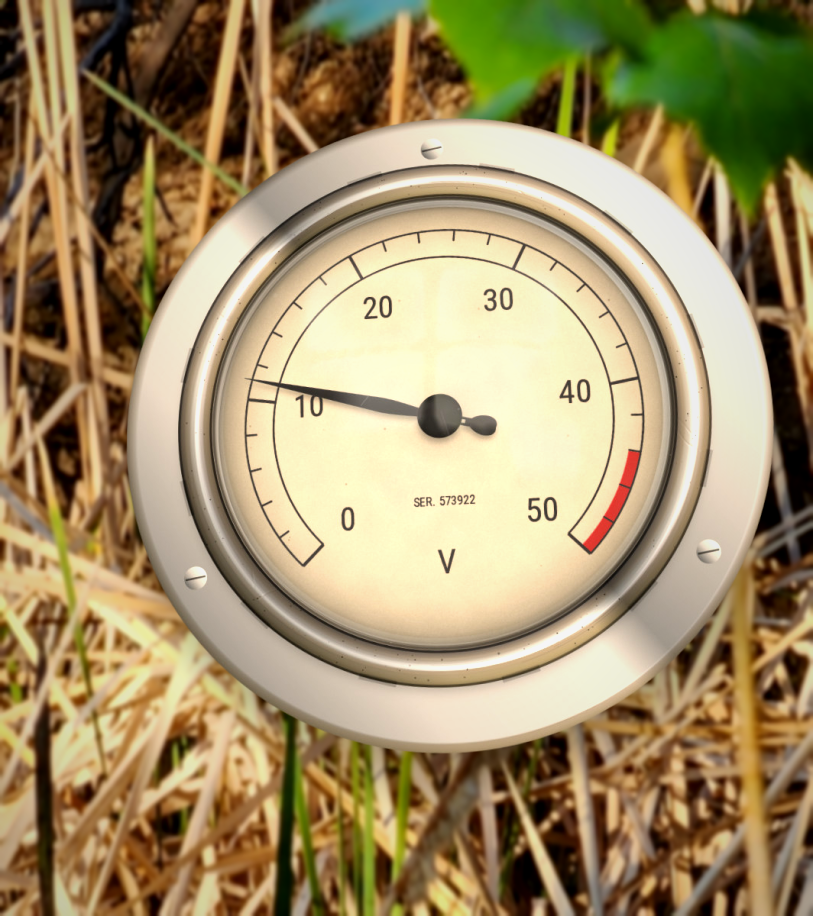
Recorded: 11 V
